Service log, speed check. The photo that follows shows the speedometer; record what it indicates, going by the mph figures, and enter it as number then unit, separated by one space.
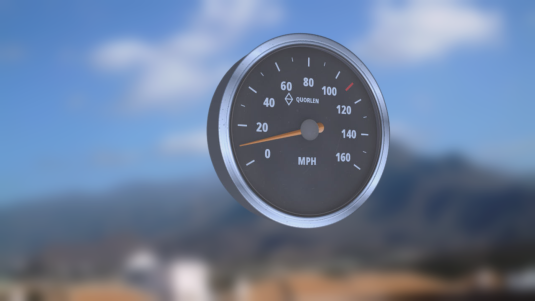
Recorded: 10 mph
